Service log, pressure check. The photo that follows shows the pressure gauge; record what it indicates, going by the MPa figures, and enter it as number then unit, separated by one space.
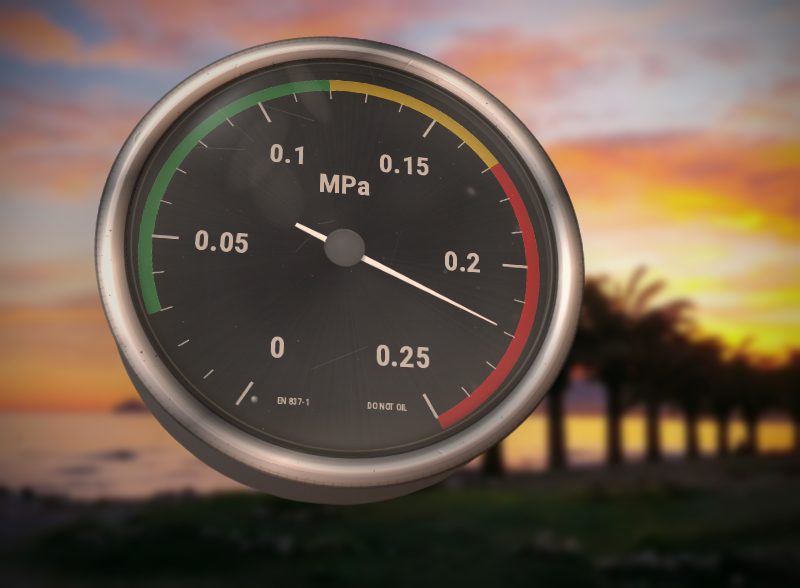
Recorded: 0.22 MPa
